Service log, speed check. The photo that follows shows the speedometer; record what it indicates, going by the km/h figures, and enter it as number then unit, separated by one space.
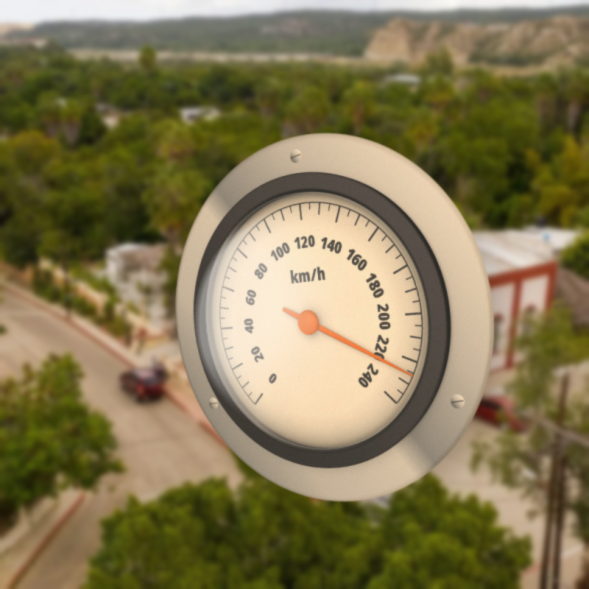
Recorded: 225 km/h
